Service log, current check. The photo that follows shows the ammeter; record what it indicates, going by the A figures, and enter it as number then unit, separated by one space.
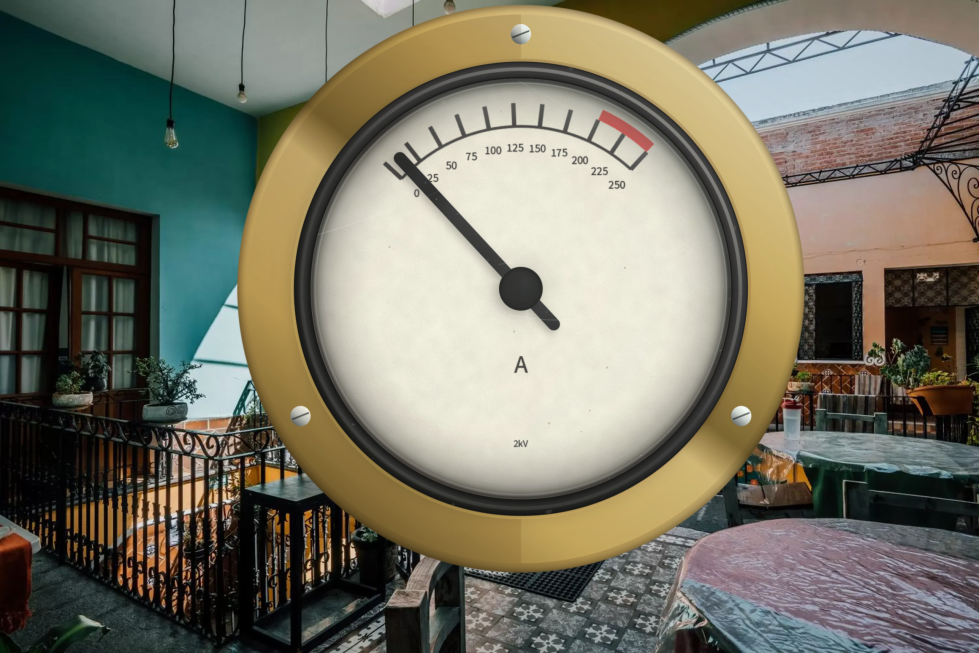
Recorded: 12.5 A
